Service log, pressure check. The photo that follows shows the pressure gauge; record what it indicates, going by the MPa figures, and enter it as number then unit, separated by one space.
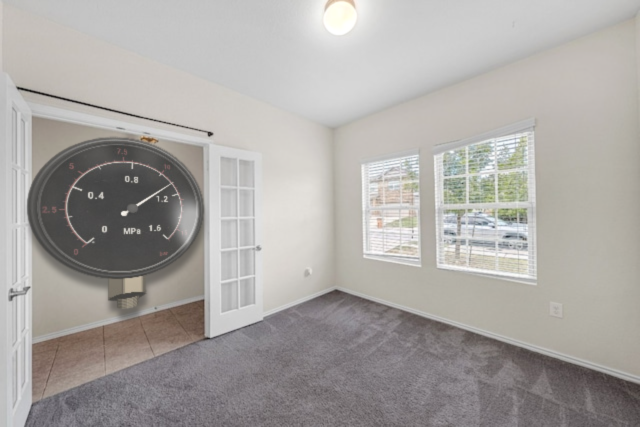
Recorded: 1.1 MPa
